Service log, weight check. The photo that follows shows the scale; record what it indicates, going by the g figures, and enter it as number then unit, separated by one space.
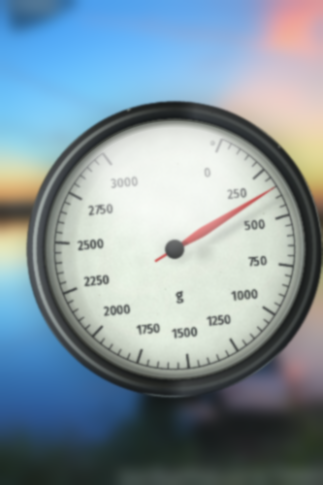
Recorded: 350 g
